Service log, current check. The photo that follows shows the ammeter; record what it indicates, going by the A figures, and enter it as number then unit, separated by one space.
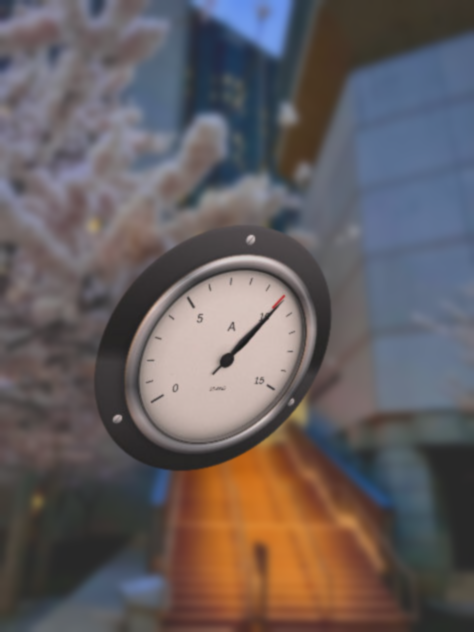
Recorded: 10 A
